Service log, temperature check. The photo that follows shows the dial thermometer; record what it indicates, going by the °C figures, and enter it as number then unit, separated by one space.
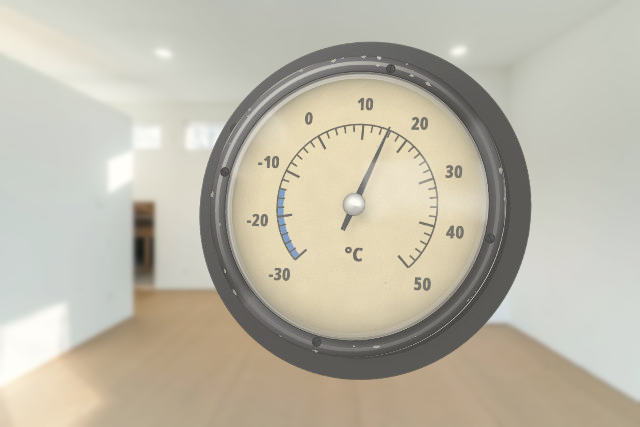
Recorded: 16 °C
